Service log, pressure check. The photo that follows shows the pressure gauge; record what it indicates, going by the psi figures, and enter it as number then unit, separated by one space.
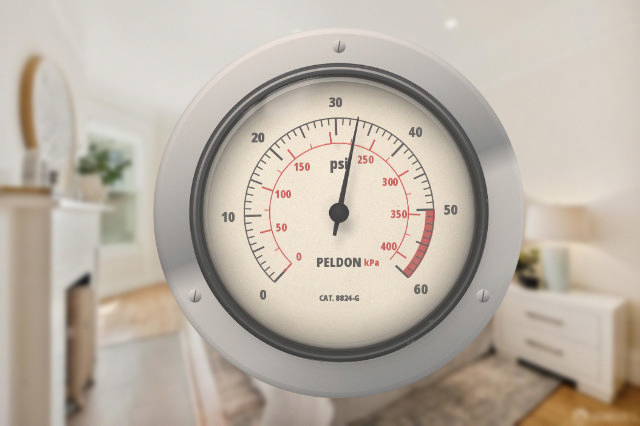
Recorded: 33 psi
